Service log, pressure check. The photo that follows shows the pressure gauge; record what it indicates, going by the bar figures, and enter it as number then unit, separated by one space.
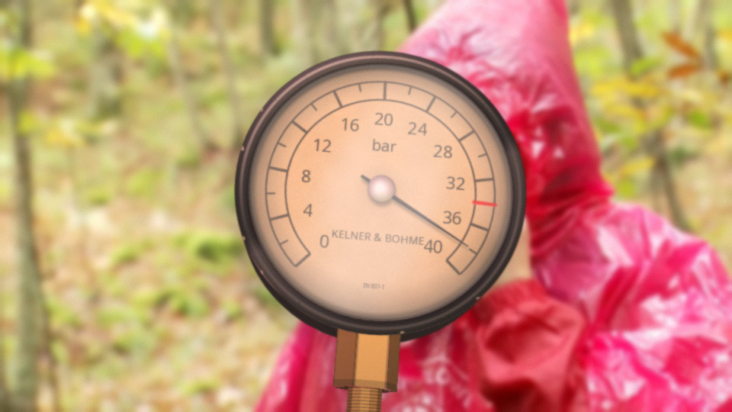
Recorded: 38 bar
